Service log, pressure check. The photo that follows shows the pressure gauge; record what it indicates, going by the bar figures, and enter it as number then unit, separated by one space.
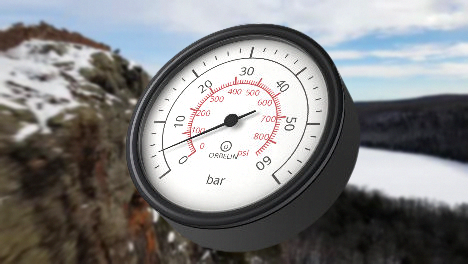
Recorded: 4 bar
